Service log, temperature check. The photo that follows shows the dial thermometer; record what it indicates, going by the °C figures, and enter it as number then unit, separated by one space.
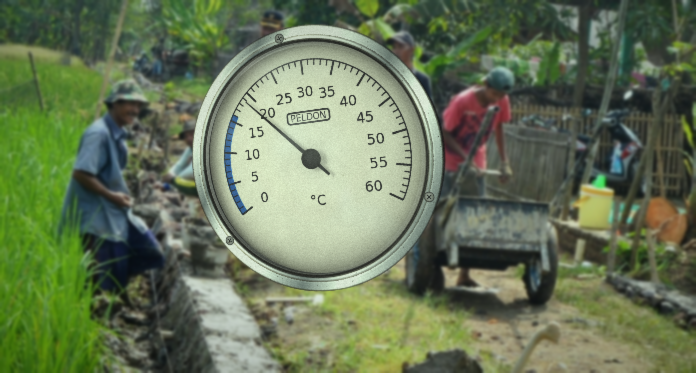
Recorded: 19 °C
